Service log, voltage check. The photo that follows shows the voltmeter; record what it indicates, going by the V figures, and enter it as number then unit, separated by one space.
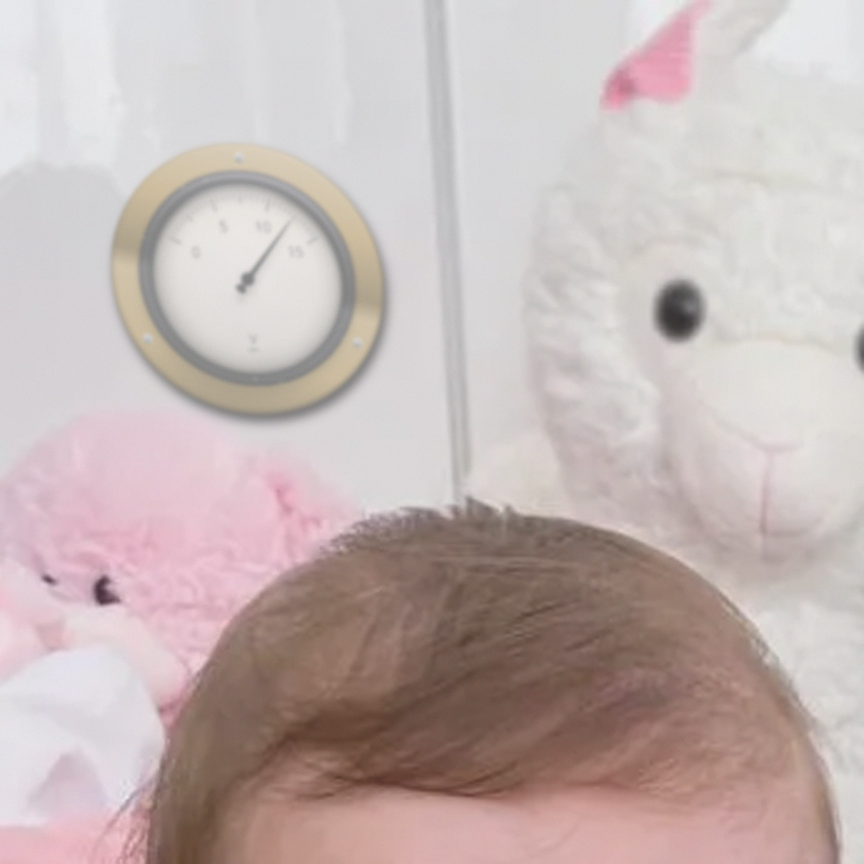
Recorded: 12.5 V
